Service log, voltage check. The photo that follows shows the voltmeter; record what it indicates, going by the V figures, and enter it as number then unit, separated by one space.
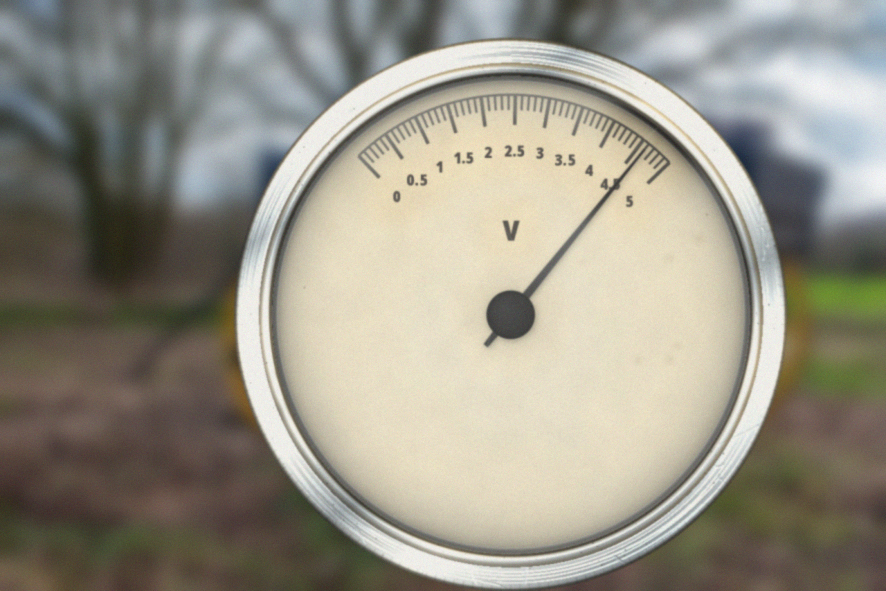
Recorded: 4.6 V
